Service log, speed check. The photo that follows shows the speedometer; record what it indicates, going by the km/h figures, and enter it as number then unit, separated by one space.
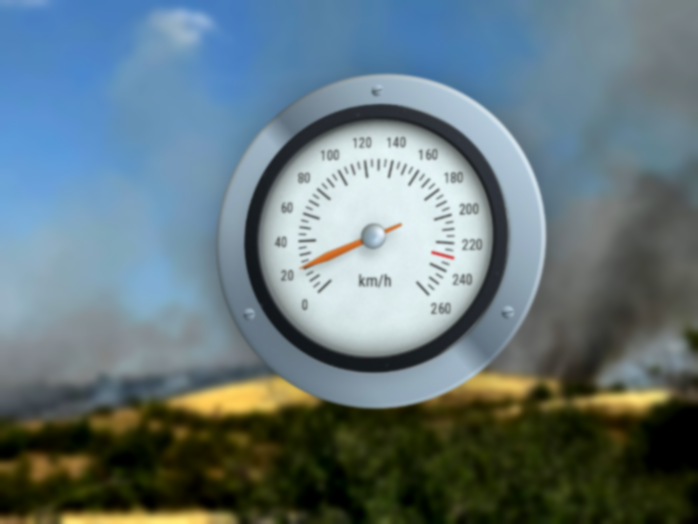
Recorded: 20 km/h
